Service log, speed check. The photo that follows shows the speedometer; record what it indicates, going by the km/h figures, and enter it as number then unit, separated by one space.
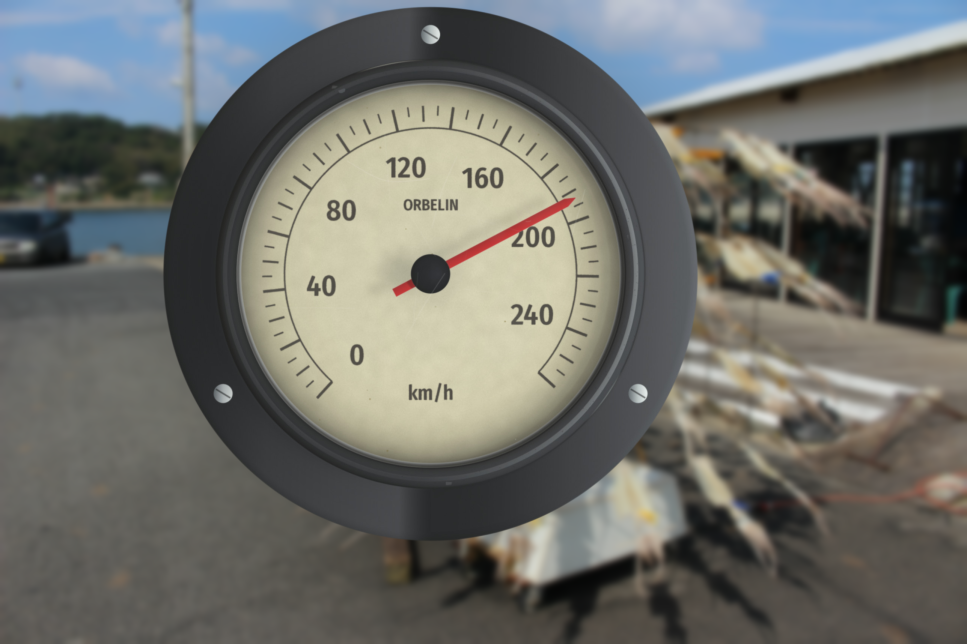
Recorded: 192.5 km/h
